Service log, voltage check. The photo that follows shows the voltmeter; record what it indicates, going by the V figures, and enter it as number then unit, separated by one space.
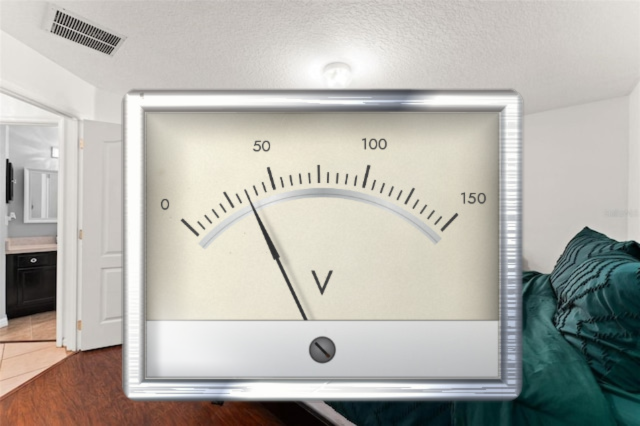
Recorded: 35 V
